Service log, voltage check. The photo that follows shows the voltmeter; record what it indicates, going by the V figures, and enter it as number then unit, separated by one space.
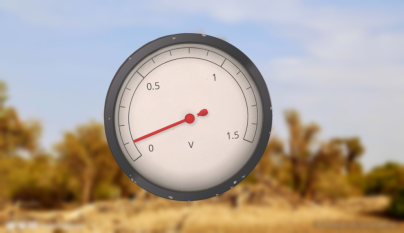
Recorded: 0.1 V
